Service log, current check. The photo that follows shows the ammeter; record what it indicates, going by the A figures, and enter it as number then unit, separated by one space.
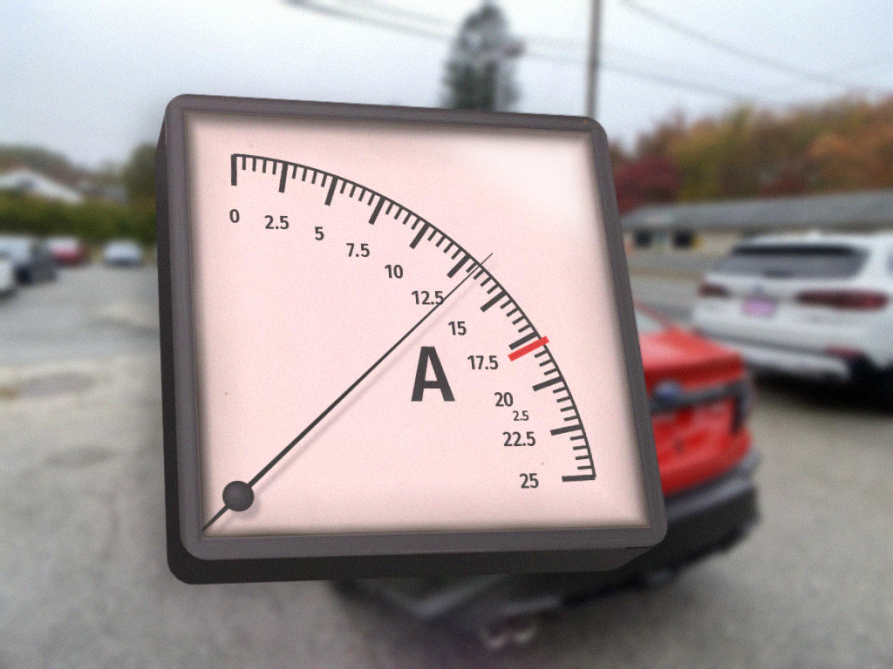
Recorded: 13.25 A
